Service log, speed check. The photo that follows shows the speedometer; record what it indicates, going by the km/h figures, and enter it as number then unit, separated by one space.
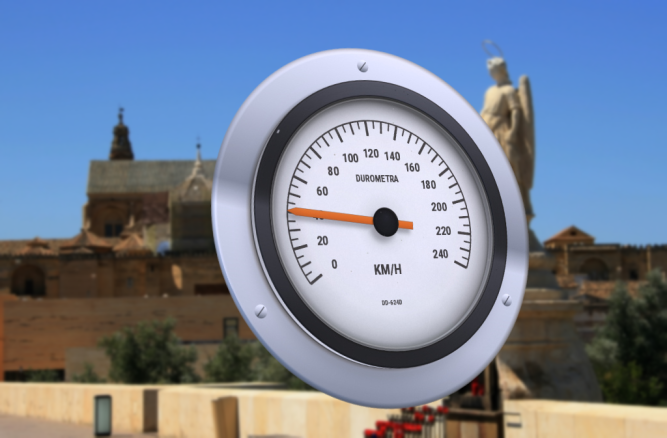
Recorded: 40 km/h
